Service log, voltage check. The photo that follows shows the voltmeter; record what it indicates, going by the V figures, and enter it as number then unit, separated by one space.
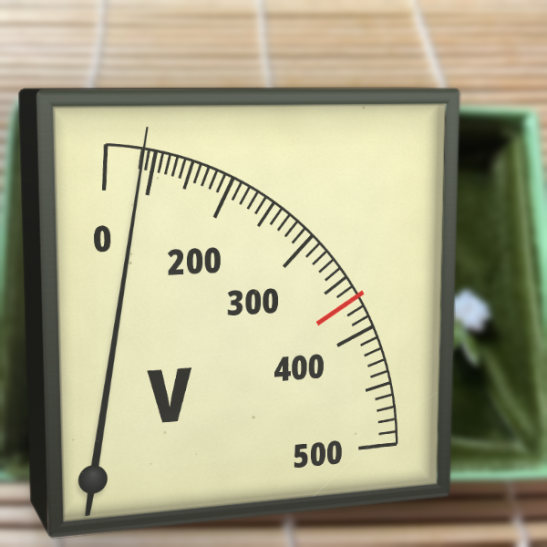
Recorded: 80 V
